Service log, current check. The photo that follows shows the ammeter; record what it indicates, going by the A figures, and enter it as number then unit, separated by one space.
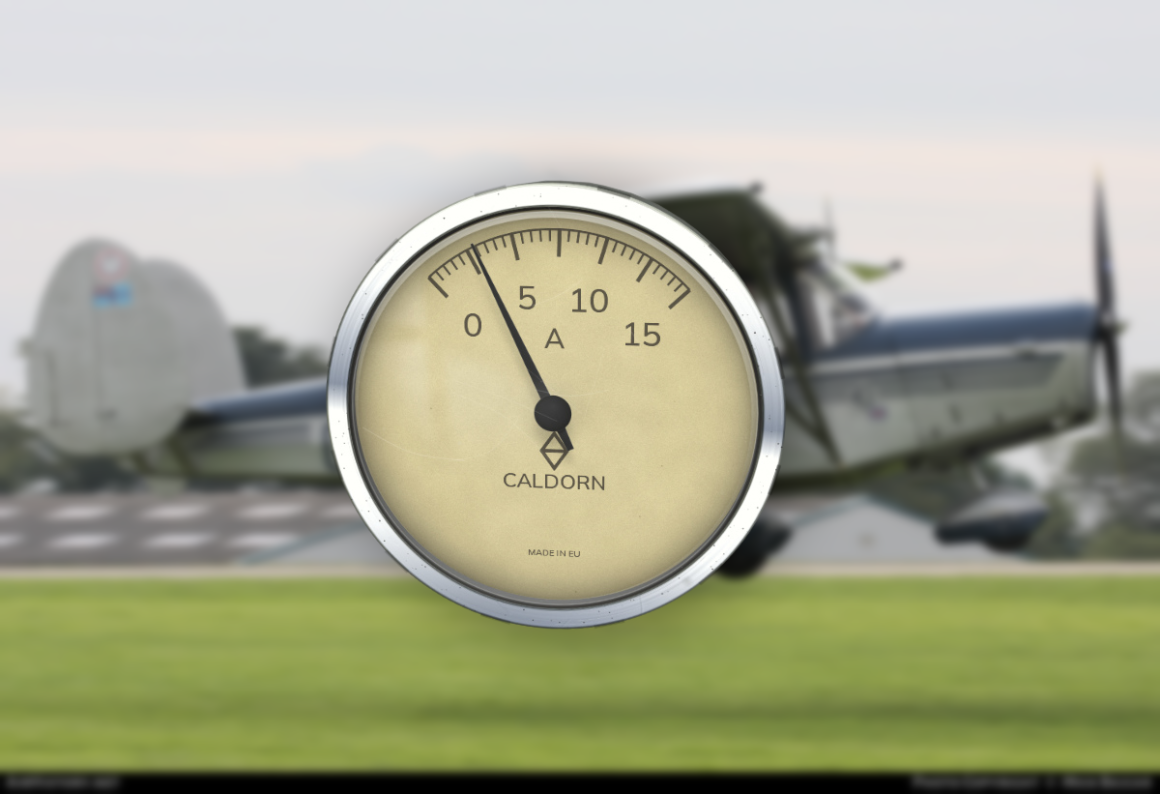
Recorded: 3 A
